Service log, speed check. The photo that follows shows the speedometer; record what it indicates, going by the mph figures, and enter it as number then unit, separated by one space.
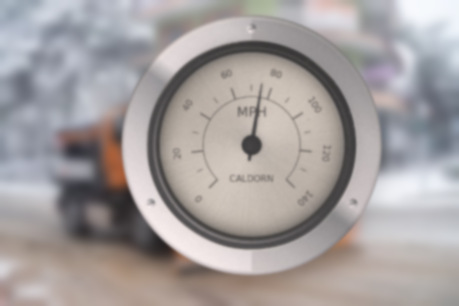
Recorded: 75 mph
